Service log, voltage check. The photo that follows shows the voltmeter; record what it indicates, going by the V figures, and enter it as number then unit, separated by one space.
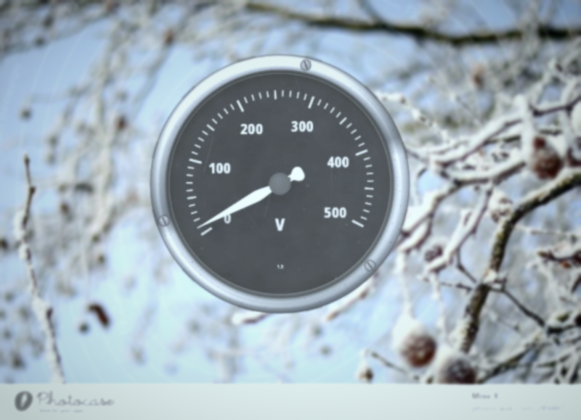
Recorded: 10 V
